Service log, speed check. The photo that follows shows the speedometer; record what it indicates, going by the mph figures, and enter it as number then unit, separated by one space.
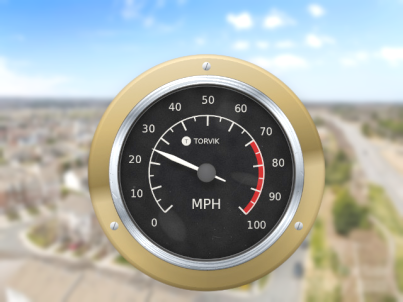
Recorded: 25 mph
